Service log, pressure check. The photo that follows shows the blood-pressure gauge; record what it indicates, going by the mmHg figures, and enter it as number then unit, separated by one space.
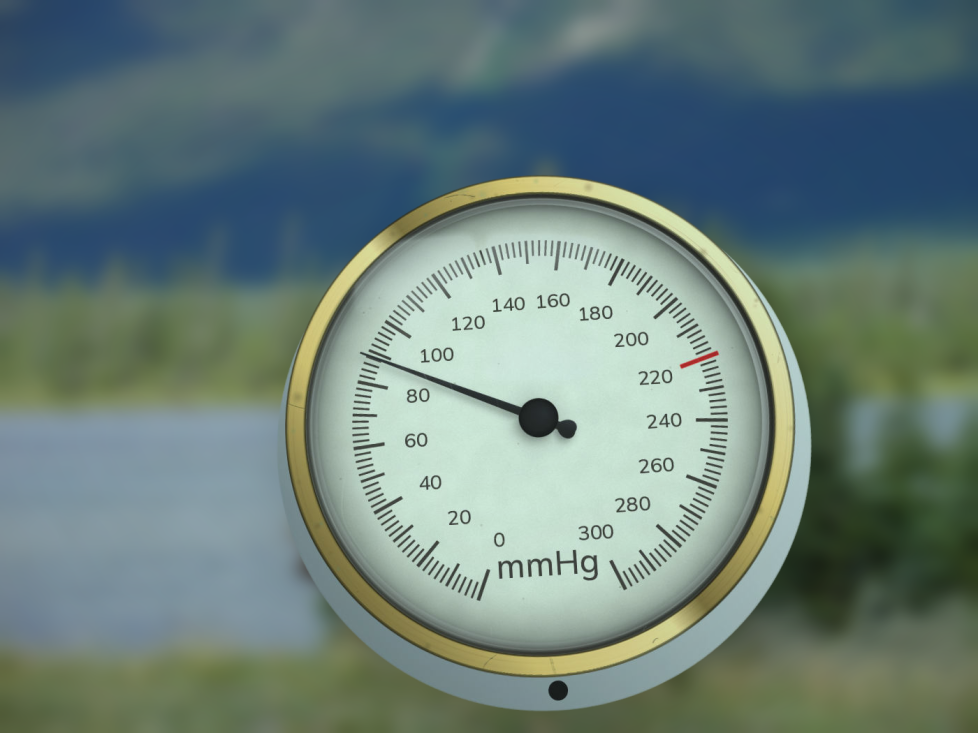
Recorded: 88 mmHg
